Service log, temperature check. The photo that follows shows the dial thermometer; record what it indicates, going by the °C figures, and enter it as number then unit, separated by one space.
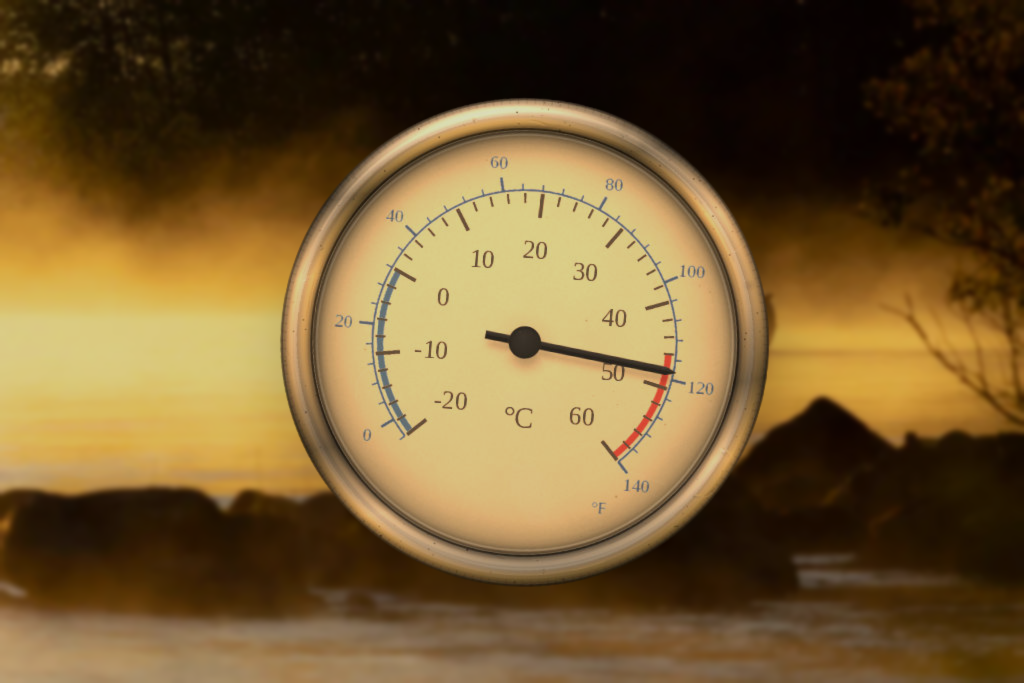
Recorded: 48 °C
